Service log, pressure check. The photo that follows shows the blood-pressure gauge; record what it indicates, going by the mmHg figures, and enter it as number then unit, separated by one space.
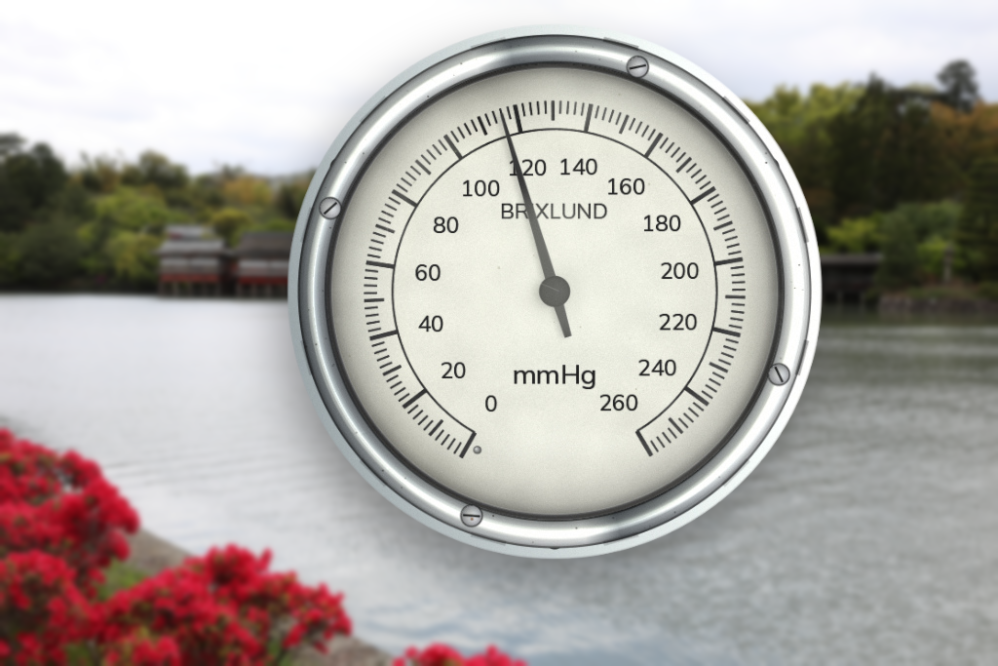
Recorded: 116 mmHg
